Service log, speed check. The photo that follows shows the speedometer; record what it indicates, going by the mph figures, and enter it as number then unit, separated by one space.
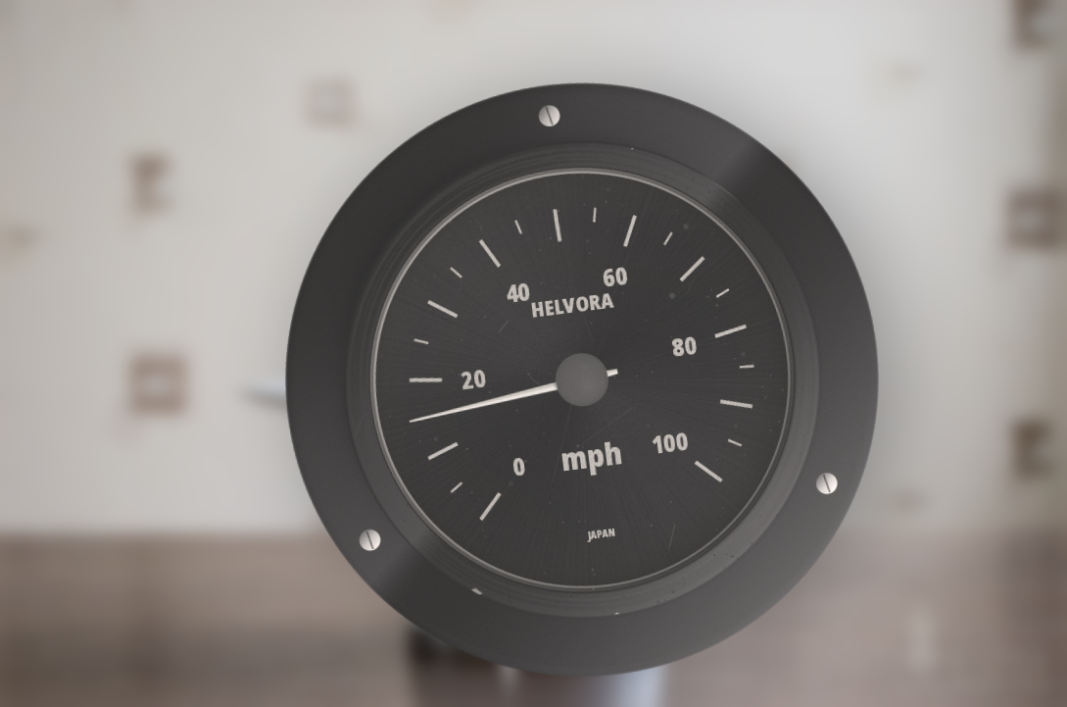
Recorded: 15 mph
